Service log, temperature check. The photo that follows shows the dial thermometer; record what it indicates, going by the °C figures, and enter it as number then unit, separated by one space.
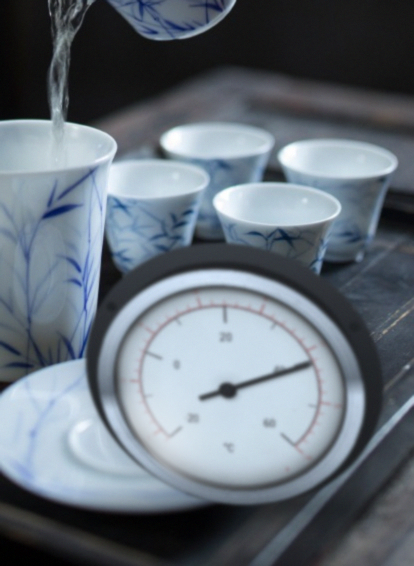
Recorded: 40 °C
